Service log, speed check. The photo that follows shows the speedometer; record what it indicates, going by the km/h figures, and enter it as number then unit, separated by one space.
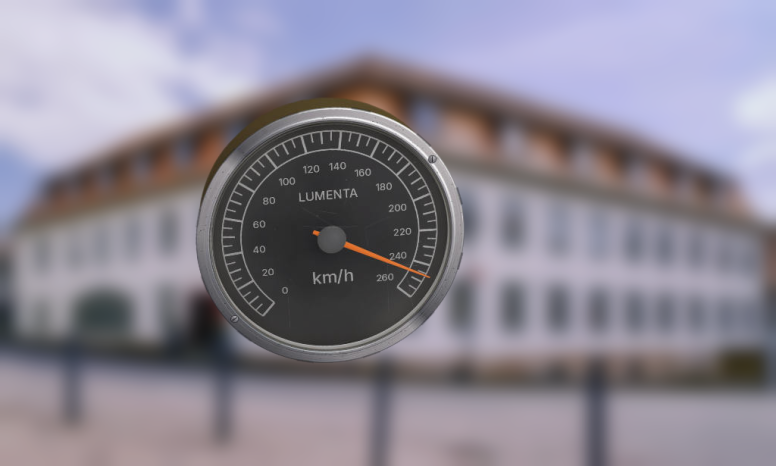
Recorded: 245 km/h
